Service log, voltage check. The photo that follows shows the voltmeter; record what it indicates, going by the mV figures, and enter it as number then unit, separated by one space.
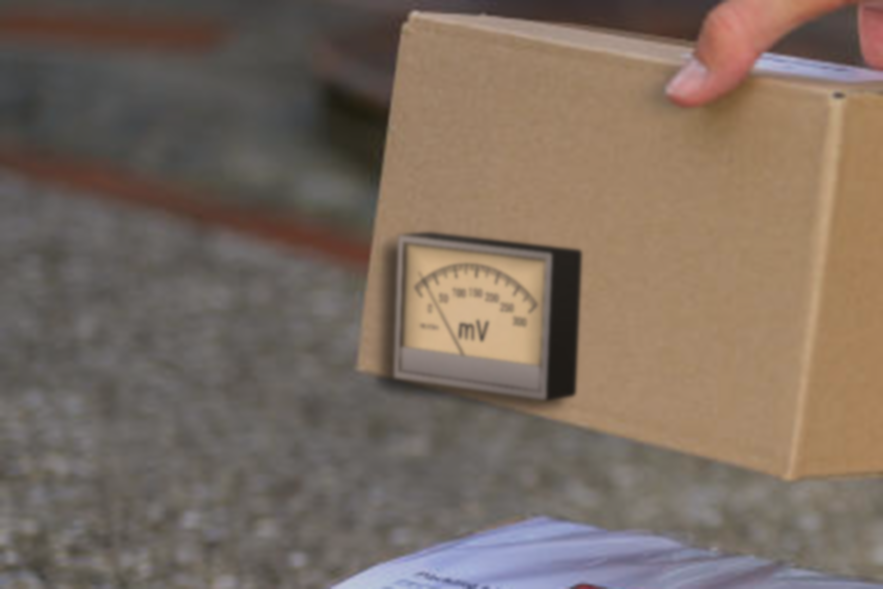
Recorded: 25 mV
